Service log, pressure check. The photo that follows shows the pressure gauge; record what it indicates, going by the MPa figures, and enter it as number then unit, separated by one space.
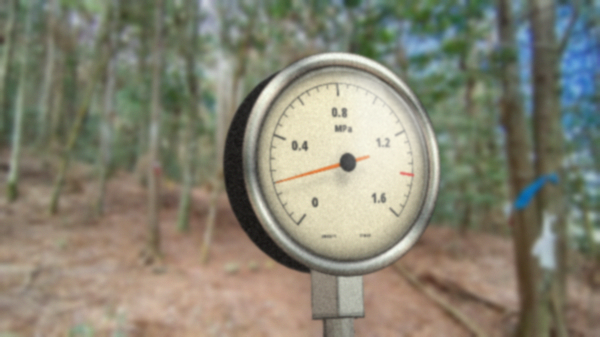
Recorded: 0.2 MPa
